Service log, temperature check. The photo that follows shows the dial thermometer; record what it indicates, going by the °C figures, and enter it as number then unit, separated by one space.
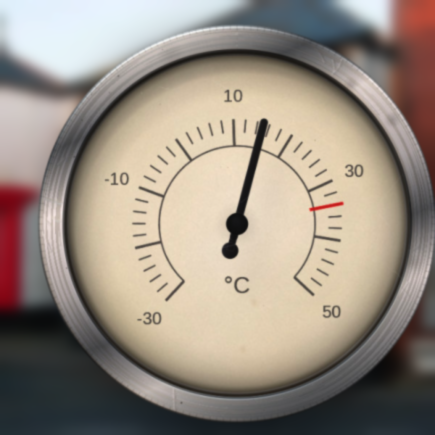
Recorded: 15 °C
